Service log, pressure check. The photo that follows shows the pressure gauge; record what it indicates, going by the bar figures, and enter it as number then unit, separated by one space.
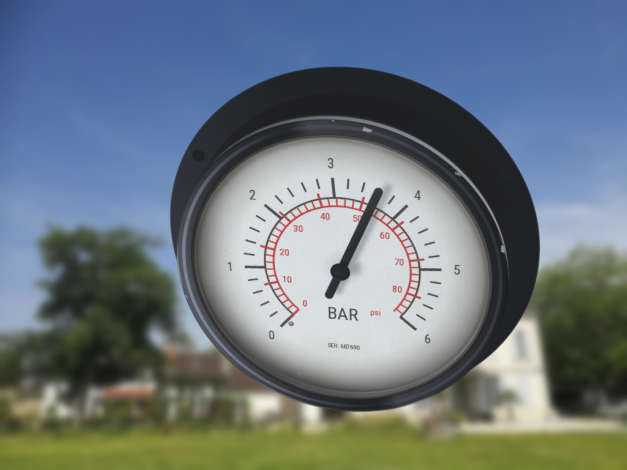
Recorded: 3.6 bar
